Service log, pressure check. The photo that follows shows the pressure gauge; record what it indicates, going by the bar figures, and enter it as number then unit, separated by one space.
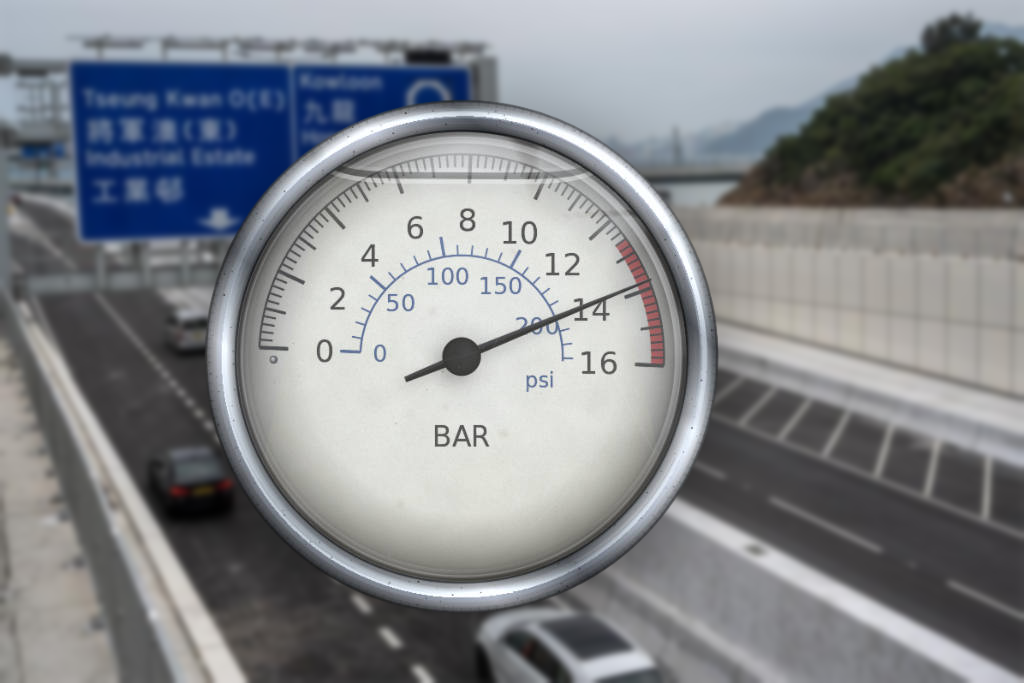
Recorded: 13.8 bar
